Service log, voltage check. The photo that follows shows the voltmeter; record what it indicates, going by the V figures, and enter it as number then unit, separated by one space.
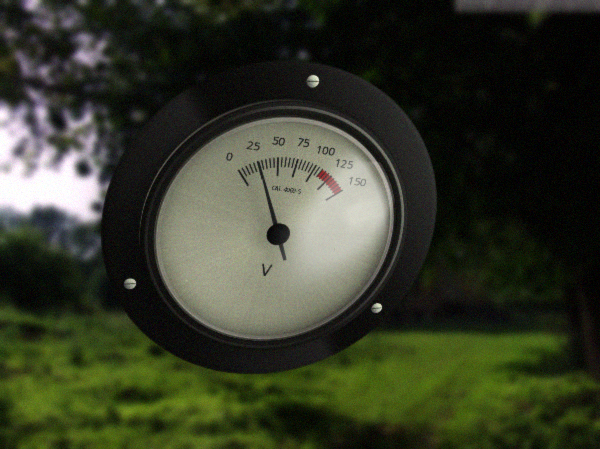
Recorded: 25 V
